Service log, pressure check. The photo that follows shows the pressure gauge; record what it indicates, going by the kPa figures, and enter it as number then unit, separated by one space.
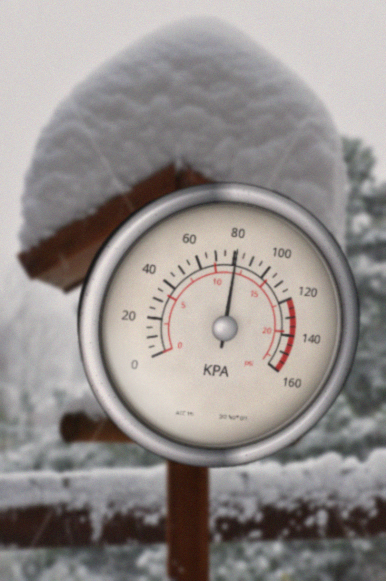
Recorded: 80 kPa
